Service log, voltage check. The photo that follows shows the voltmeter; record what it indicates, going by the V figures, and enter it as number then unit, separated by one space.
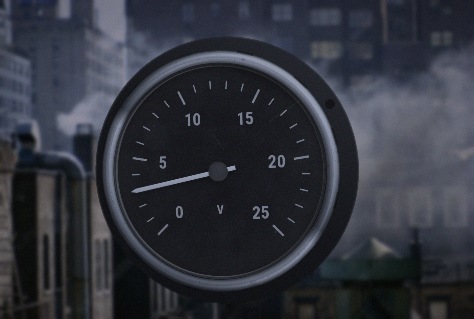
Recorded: 3 V
